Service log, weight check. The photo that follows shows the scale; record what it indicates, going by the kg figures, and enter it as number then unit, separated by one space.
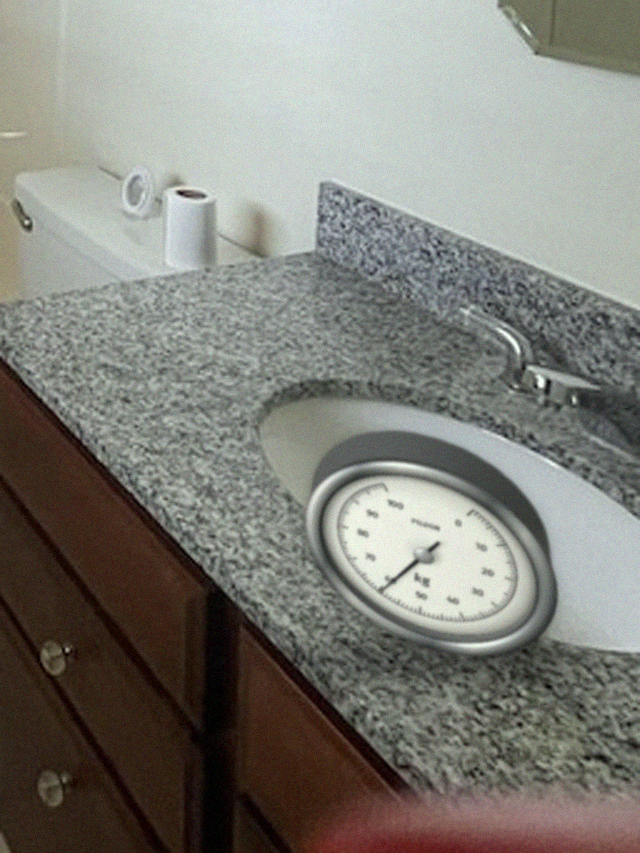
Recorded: 60 kg
